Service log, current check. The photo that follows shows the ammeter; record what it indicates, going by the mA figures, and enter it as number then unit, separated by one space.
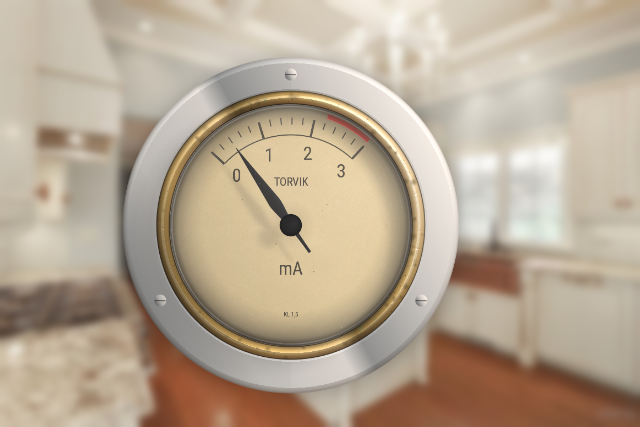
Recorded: 0.4 mA
